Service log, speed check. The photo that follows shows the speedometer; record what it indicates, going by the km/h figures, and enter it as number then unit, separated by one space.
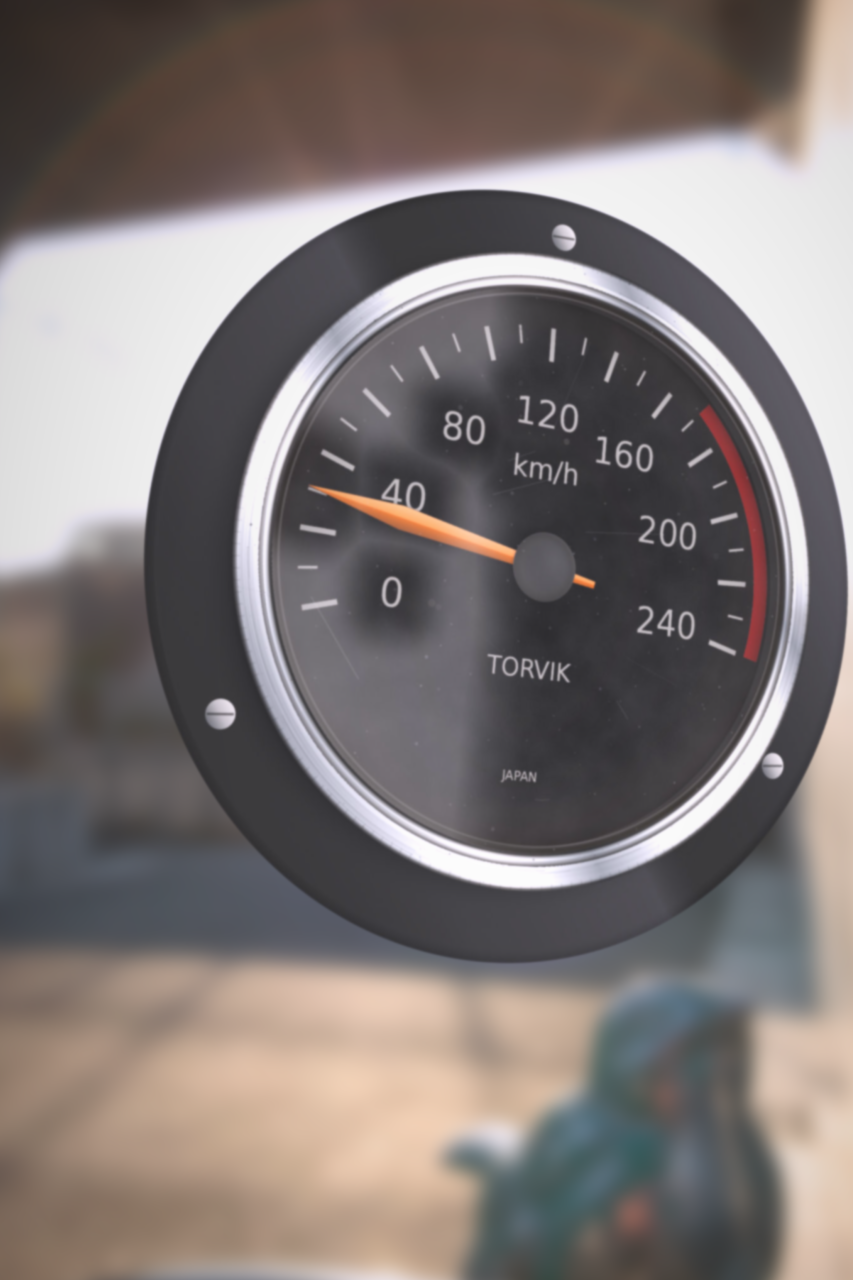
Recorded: 30 km/h
